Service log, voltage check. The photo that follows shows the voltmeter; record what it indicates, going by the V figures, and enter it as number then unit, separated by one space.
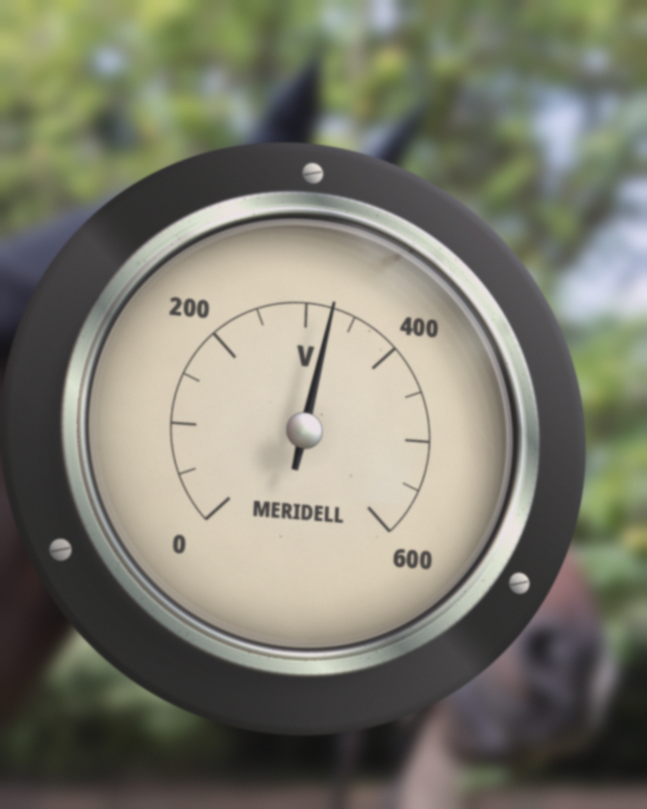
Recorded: 325 V
